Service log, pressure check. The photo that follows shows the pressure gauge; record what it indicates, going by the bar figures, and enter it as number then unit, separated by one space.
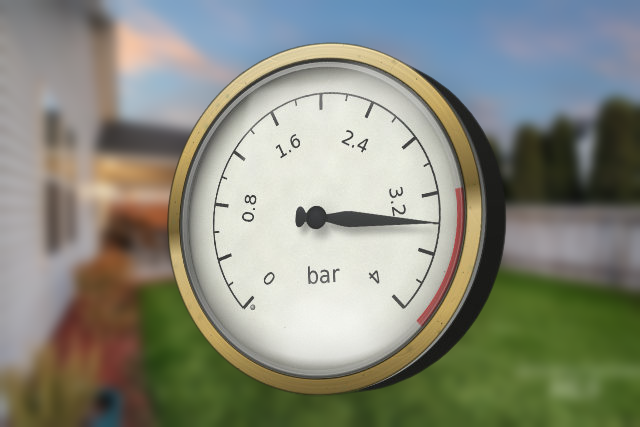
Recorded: 3.4 bar
